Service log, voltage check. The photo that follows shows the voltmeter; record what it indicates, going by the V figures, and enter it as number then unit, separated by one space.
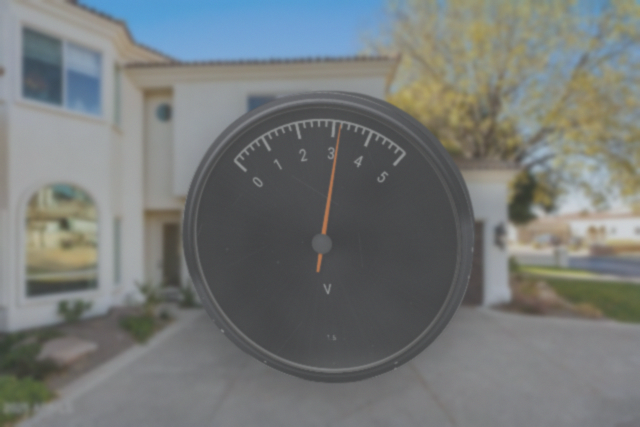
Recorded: 3.2 V
